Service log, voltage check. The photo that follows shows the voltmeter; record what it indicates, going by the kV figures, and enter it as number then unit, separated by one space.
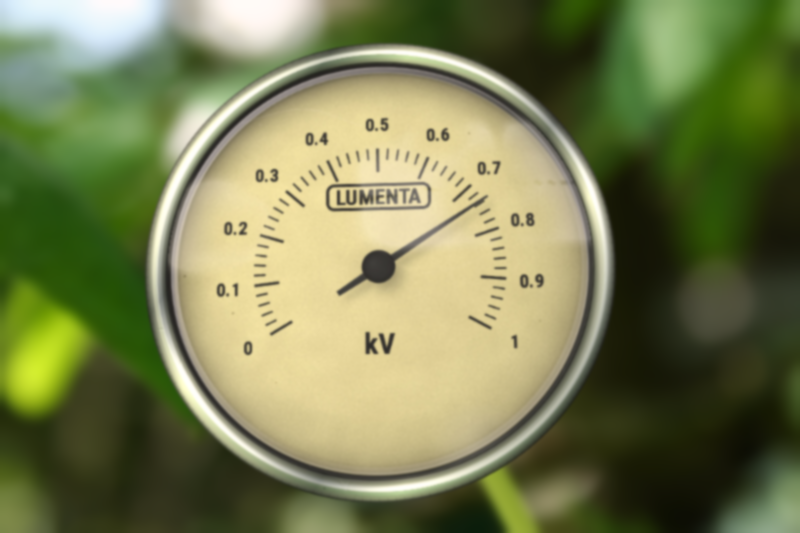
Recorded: 0.74 kV
